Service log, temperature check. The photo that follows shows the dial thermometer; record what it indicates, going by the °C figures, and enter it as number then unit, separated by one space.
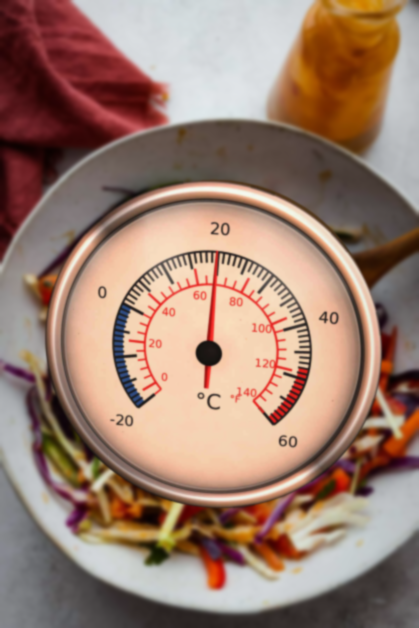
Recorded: 20 °C
